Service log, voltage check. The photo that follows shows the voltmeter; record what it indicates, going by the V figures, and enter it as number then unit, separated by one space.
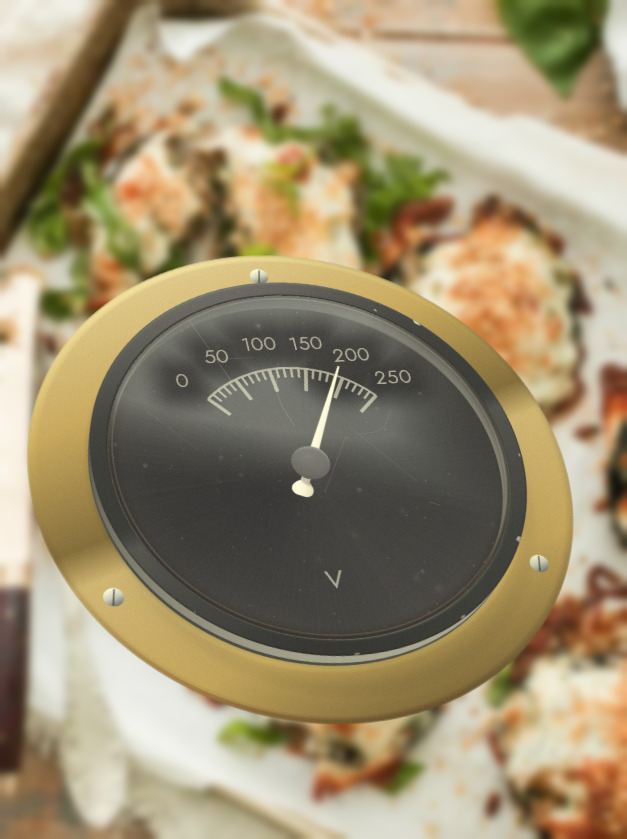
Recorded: 190 V
